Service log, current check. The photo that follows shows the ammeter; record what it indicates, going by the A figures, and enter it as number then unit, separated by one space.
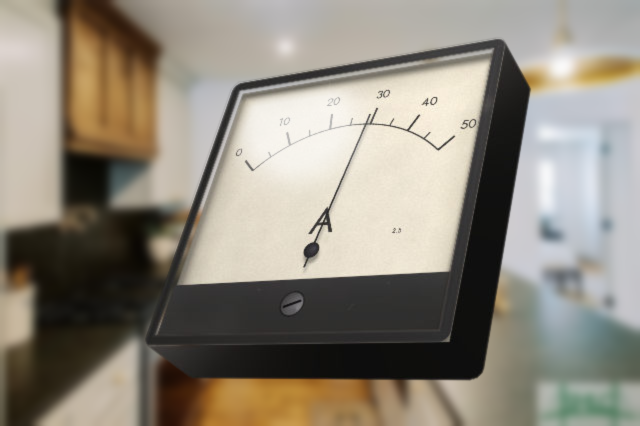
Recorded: 30 A
